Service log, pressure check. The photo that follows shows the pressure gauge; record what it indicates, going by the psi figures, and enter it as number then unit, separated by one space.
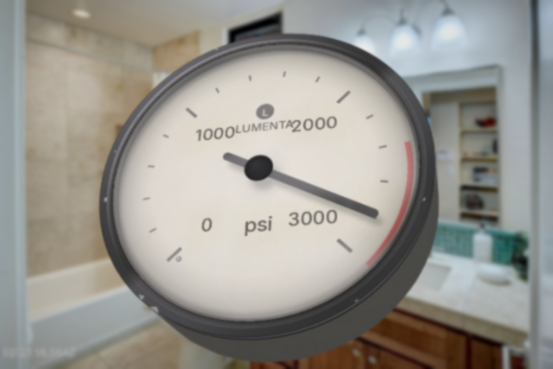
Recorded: 2800 psi
